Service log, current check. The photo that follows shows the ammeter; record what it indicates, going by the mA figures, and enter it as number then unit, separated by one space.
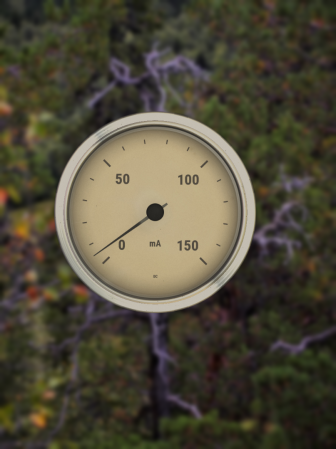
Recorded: 5 mA
